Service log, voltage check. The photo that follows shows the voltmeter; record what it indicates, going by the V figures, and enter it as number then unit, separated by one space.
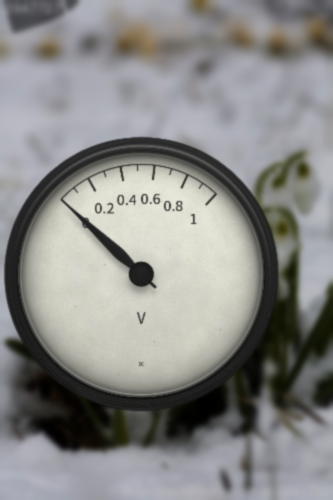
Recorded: 0 V
